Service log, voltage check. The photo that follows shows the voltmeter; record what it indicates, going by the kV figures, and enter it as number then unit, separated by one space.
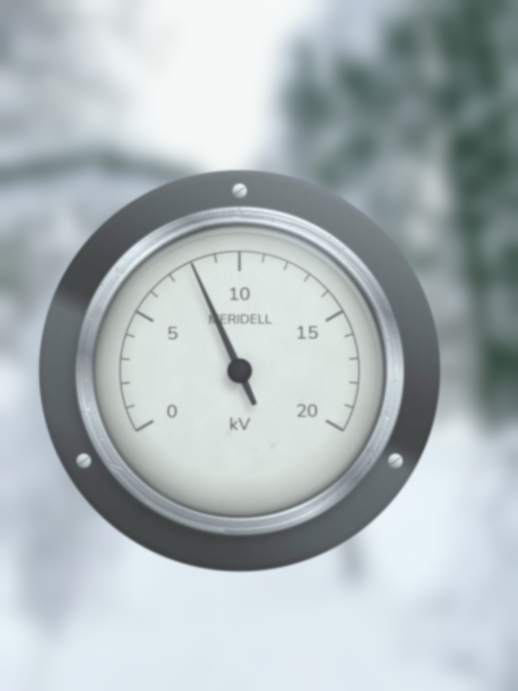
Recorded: 8 kV
